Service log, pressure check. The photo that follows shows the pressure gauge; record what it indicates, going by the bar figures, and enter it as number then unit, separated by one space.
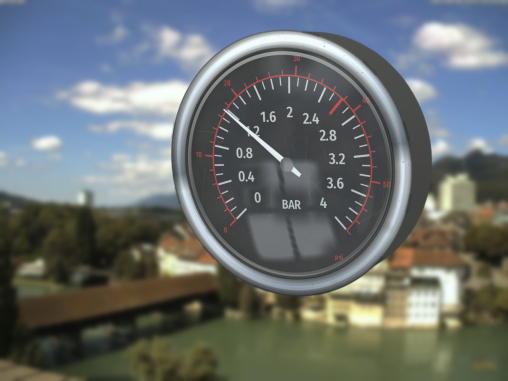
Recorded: 1.2 bar
